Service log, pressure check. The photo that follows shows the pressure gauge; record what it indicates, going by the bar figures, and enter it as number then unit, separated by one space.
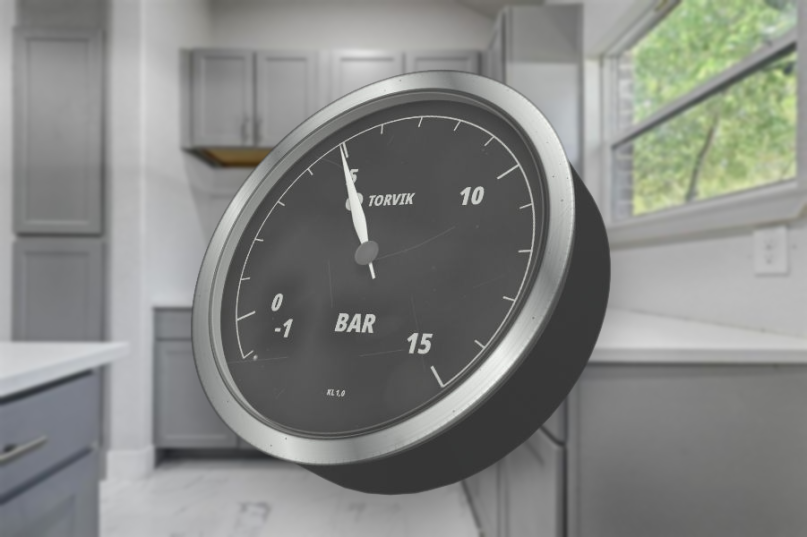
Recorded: 5 bar
